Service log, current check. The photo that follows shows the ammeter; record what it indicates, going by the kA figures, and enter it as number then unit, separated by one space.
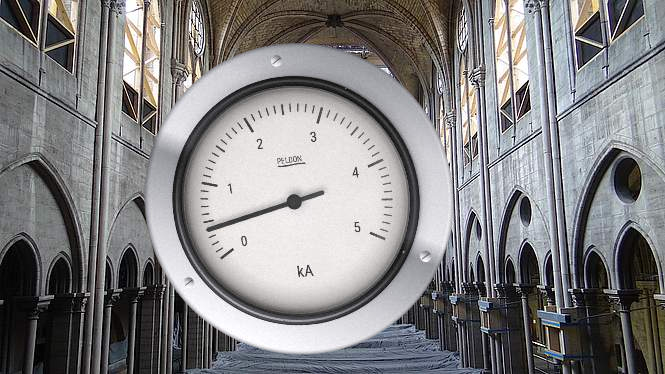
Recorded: 0.4 kA
